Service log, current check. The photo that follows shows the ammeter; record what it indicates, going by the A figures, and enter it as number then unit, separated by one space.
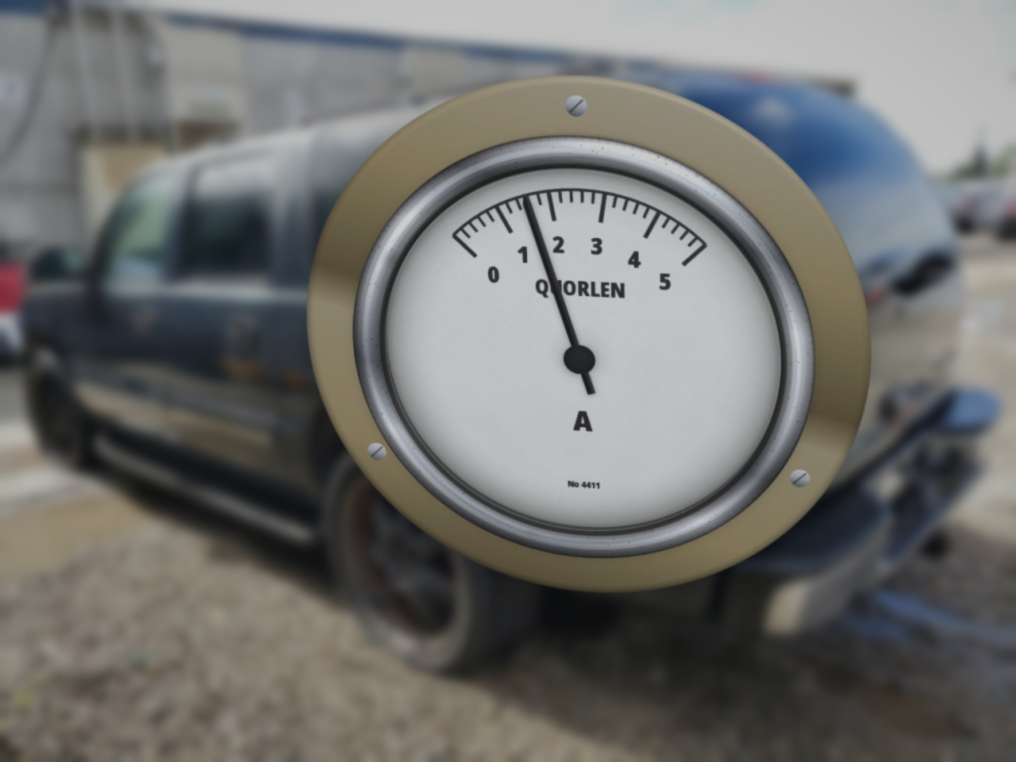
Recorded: 1.6 A
